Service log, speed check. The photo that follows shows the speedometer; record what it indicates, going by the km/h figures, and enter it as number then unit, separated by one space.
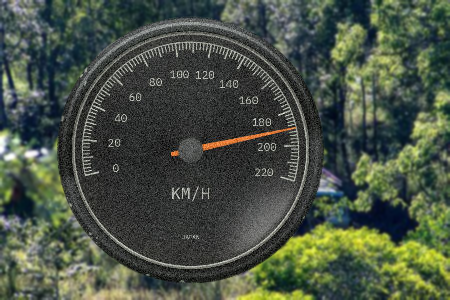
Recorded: 190 km/h
